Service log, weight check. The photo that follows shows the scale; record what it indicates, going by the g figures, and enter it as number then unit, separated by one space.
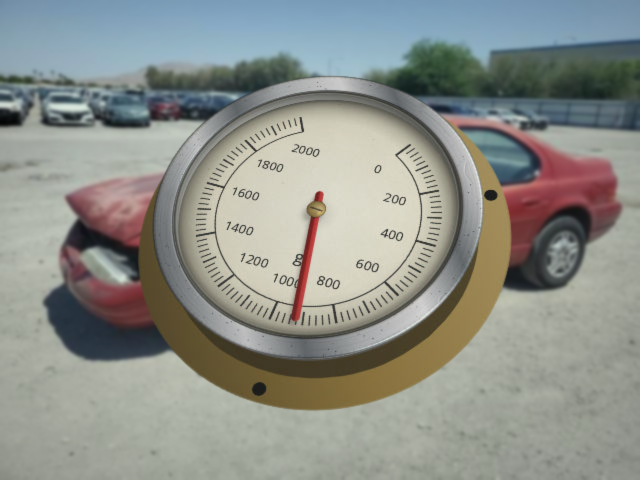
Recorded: 920 g
